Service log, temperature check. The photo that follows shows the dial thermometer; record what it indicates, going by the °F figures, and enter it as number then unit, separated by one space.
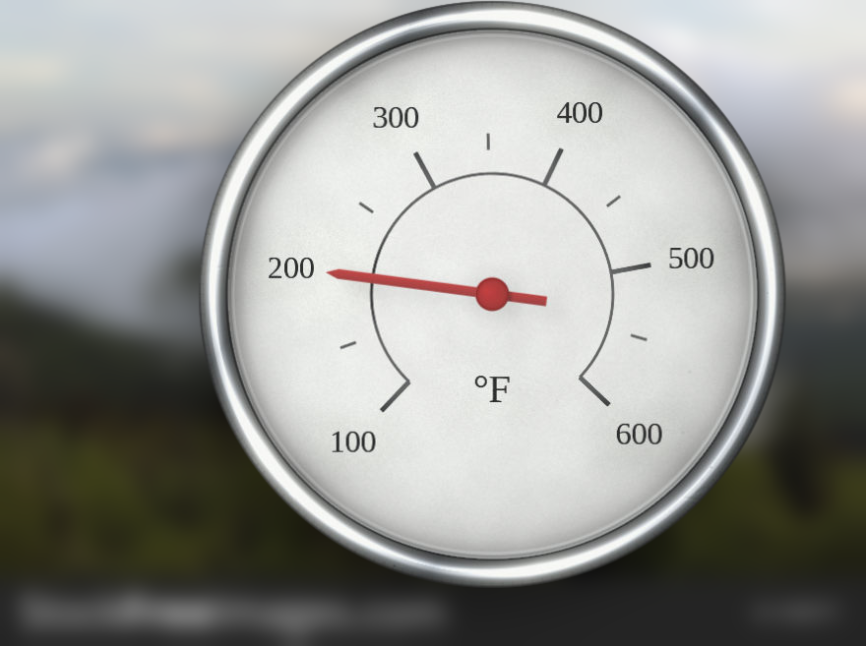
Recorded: 200 °F
